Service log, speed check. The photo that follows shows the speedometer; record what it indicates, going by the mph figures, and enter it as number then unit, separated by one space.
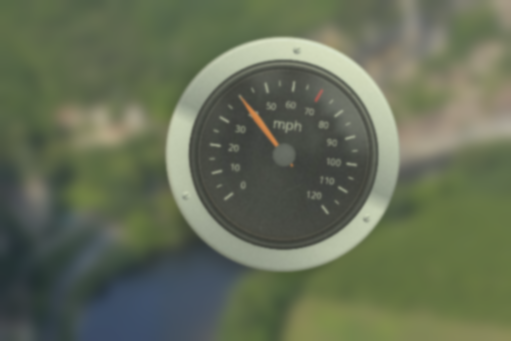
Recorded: 40 mph
